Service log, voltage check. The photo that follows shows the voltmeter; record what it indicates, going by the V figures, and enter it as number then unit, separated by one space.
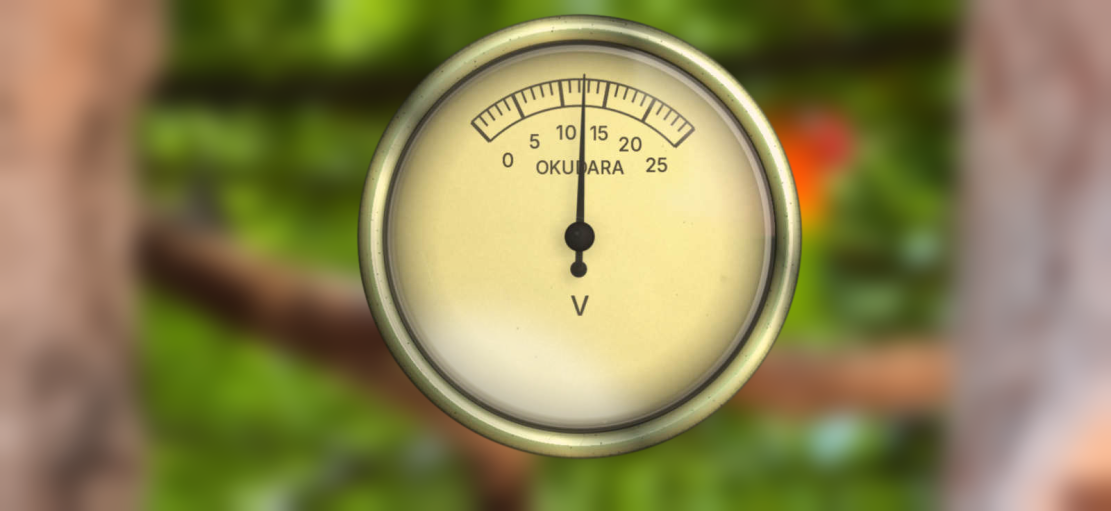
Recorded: 12.5 V
